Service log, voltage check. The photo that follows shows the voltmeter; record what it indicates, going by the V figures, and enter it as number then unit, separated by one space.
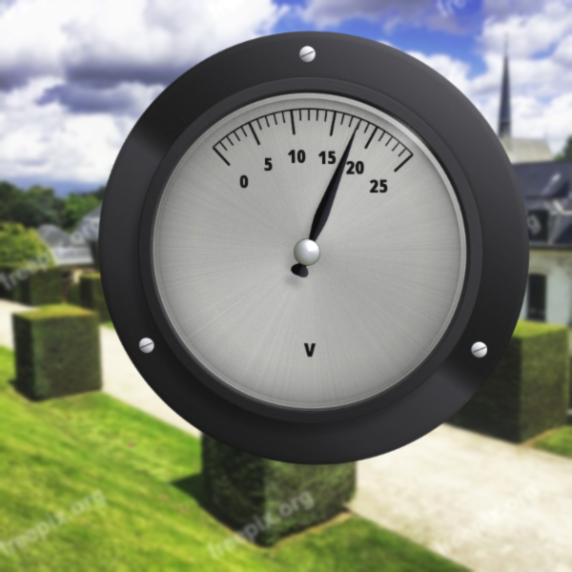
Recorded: 18 V
